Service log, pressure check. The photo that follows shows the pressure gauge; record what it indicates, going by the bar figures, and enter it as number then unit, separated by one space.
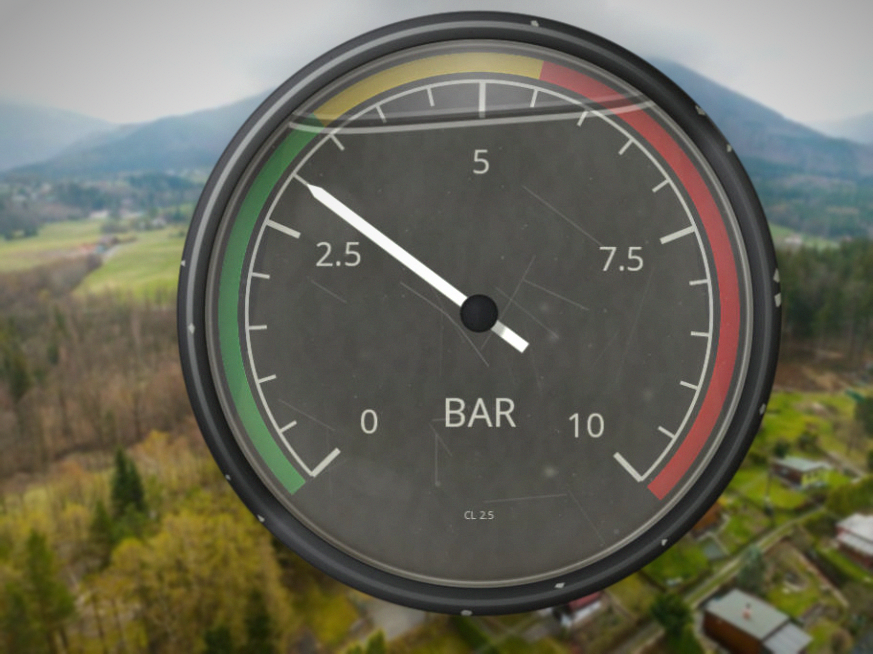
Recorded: 3 bar
